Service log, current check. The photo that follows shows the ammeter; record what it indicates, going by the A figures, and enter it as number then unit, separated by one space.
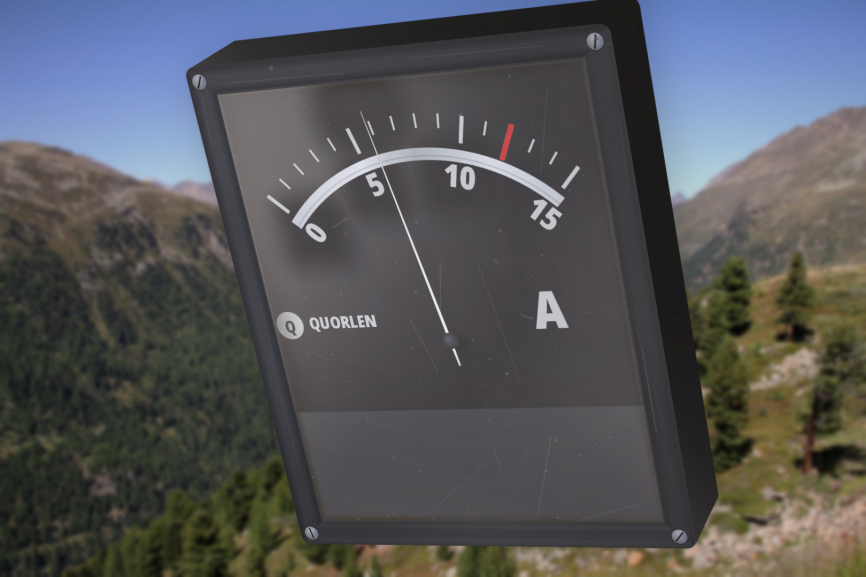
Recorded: 6 A
